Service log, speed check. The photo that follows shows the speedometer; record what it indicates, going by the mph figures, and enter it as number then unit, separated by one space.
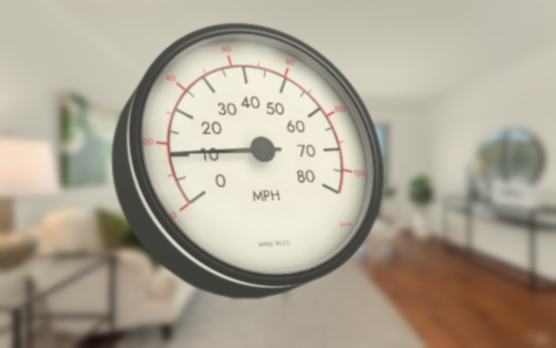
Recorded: 10 mph
